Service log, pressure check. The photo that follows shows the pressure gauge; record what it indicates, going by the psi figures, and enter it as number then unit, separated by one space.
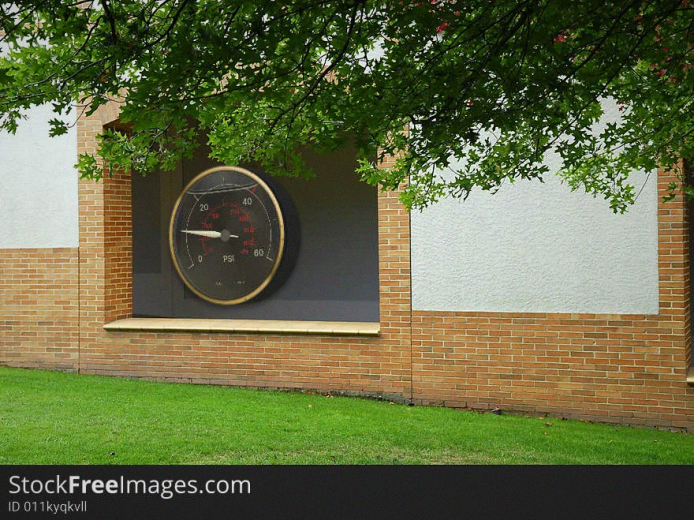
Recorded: 10 psi
